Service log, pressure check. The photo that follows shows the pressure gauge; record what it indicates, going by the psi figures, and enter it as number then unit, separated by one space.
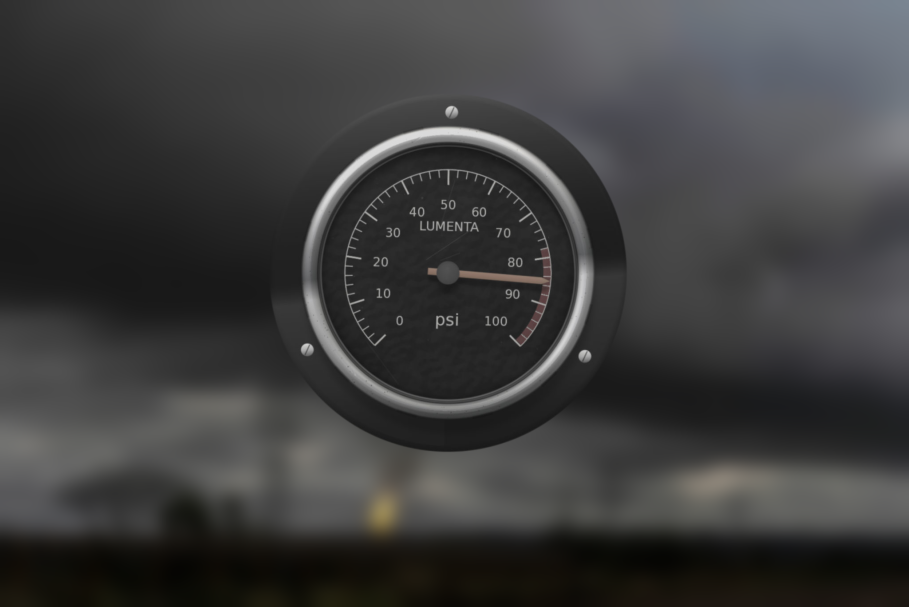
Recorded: 85 psi
